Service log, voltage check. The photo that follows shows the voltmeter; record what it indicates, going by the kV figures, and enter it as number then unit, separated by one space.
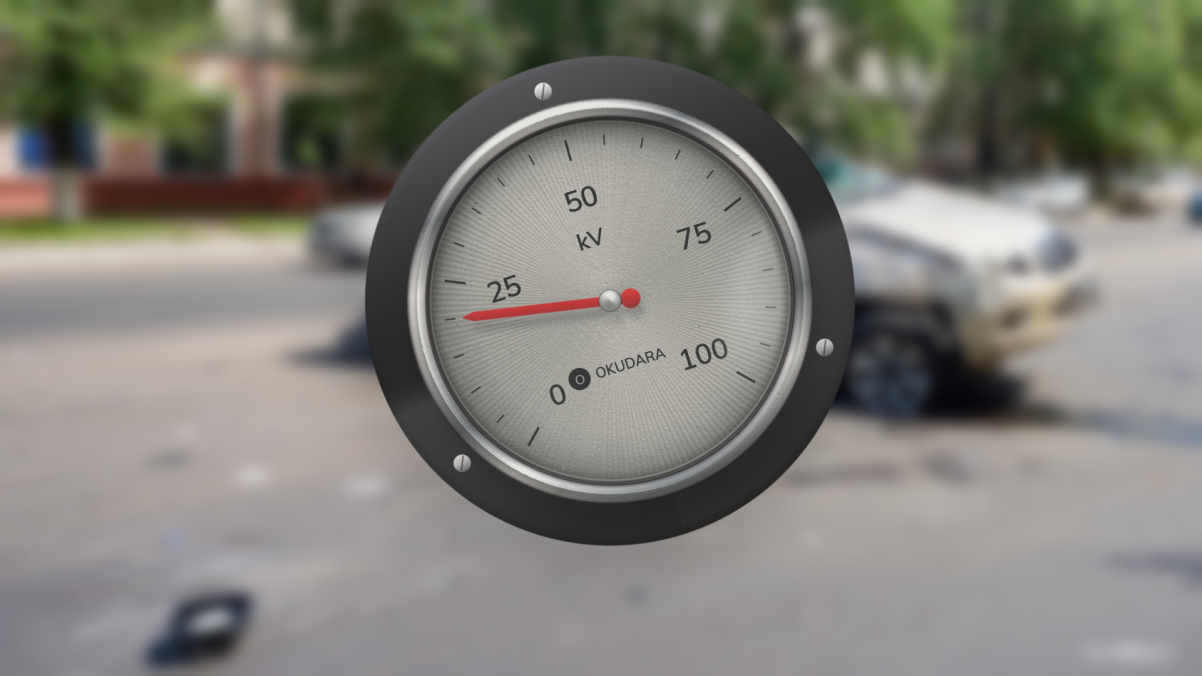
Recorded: 20 kV
